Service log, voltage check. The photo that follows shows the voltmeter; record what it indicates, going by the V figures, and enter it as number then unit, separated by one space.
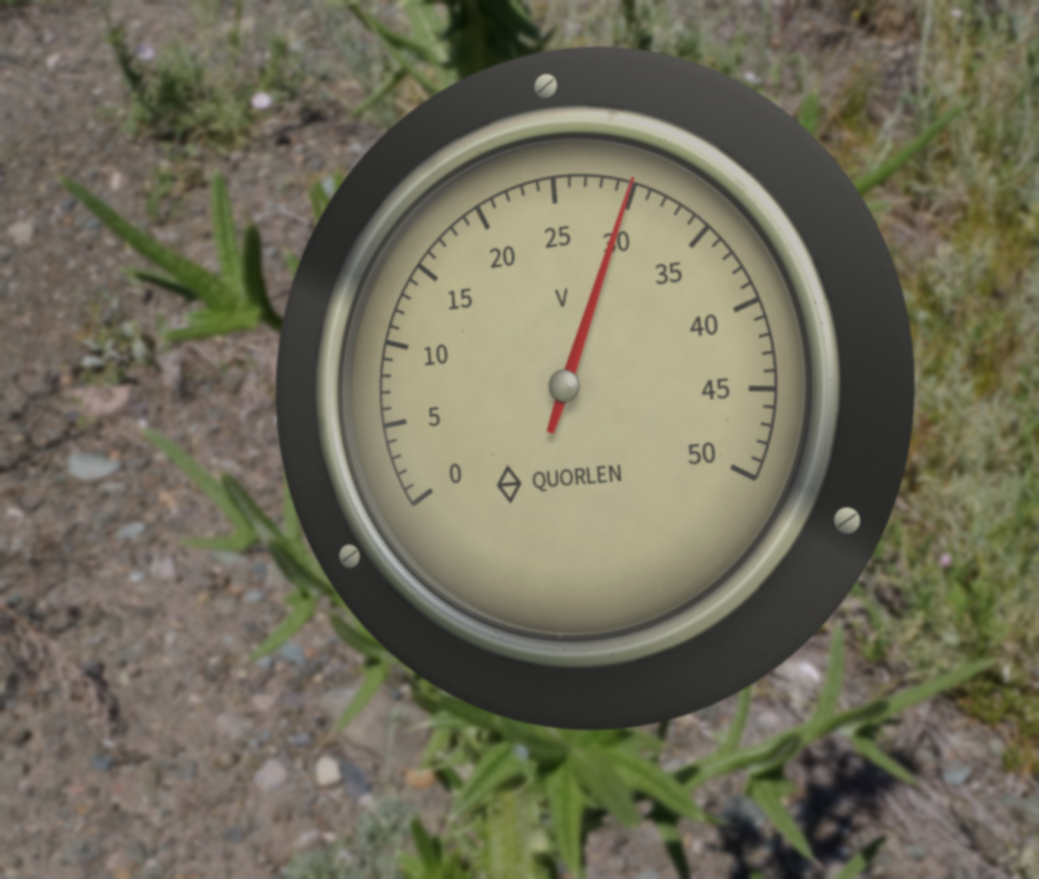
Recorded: 30 V
